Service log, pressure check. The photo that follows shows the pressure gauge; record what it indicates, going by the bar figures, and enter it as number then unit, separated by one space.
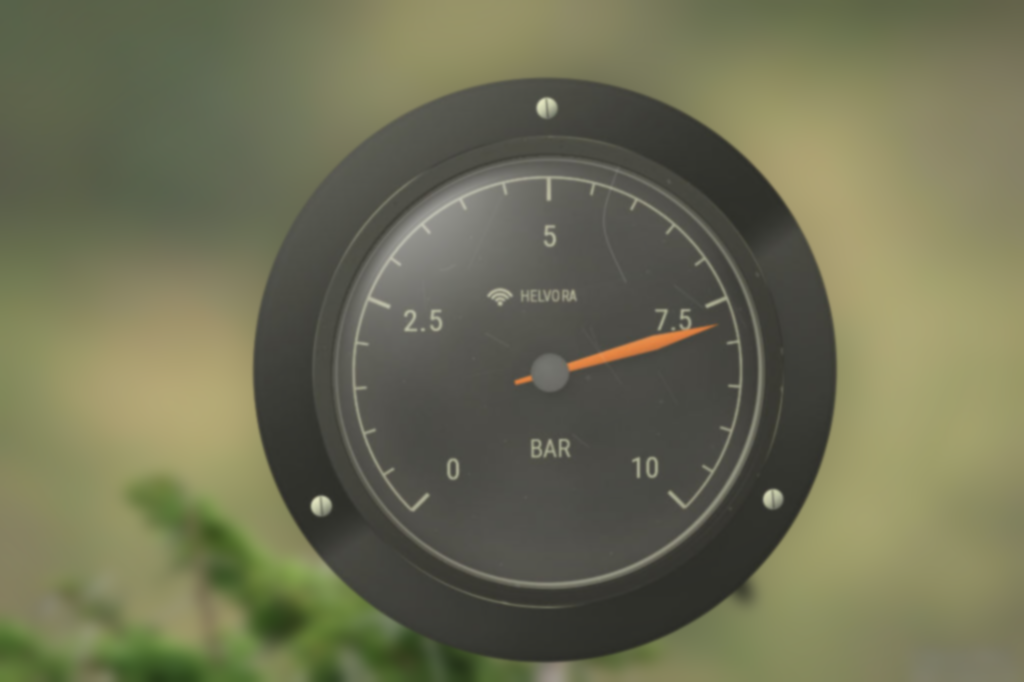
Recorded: 7.75 bar
